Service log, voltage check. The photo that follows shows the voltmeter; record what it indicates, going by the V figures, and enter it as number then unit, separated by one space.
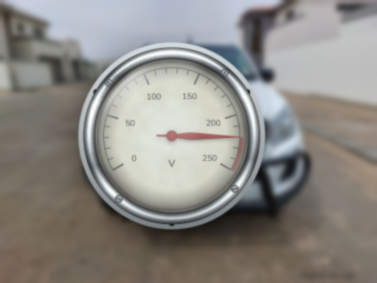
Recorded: 220 V
